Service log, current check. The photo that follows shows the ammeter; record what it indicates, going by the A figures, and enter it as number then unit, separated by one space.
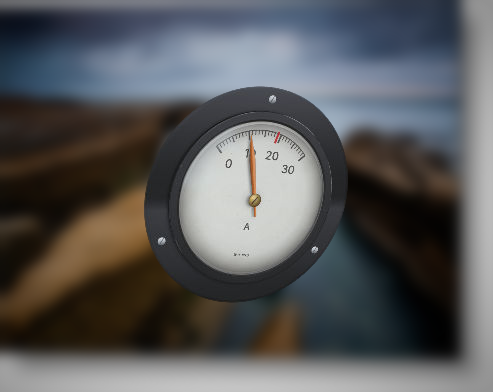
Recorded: 10 A
